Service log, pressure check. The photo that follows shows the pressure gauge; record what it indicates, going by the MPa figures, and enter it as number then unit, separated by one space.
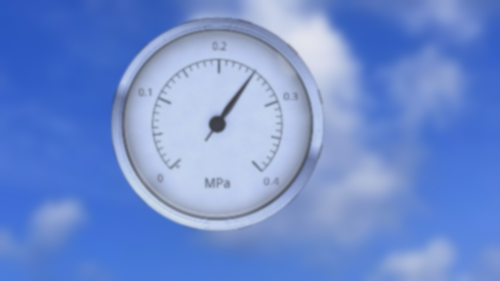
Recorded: 0.25 MPa
